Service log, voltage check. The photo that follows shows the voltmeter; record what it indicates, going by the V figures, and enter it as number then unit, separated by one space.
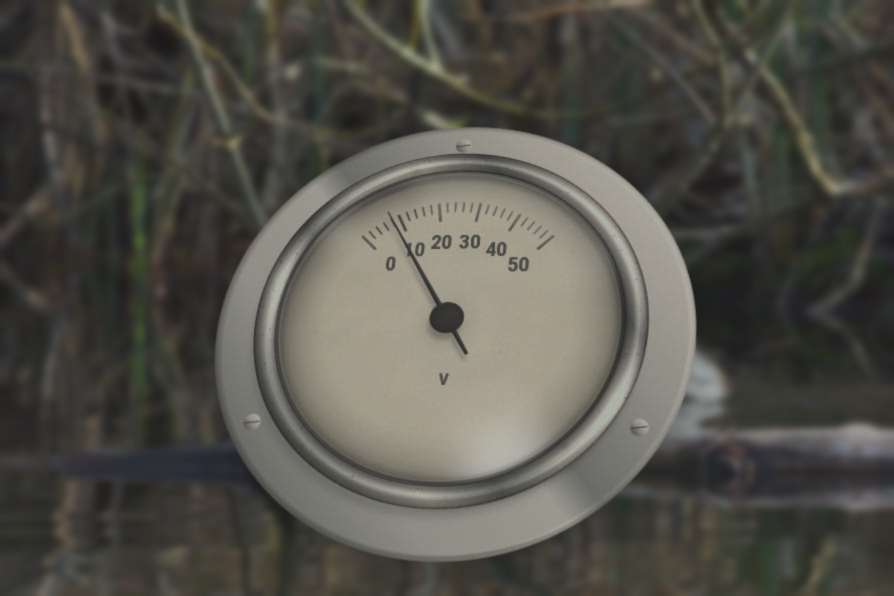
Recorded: 8 V
